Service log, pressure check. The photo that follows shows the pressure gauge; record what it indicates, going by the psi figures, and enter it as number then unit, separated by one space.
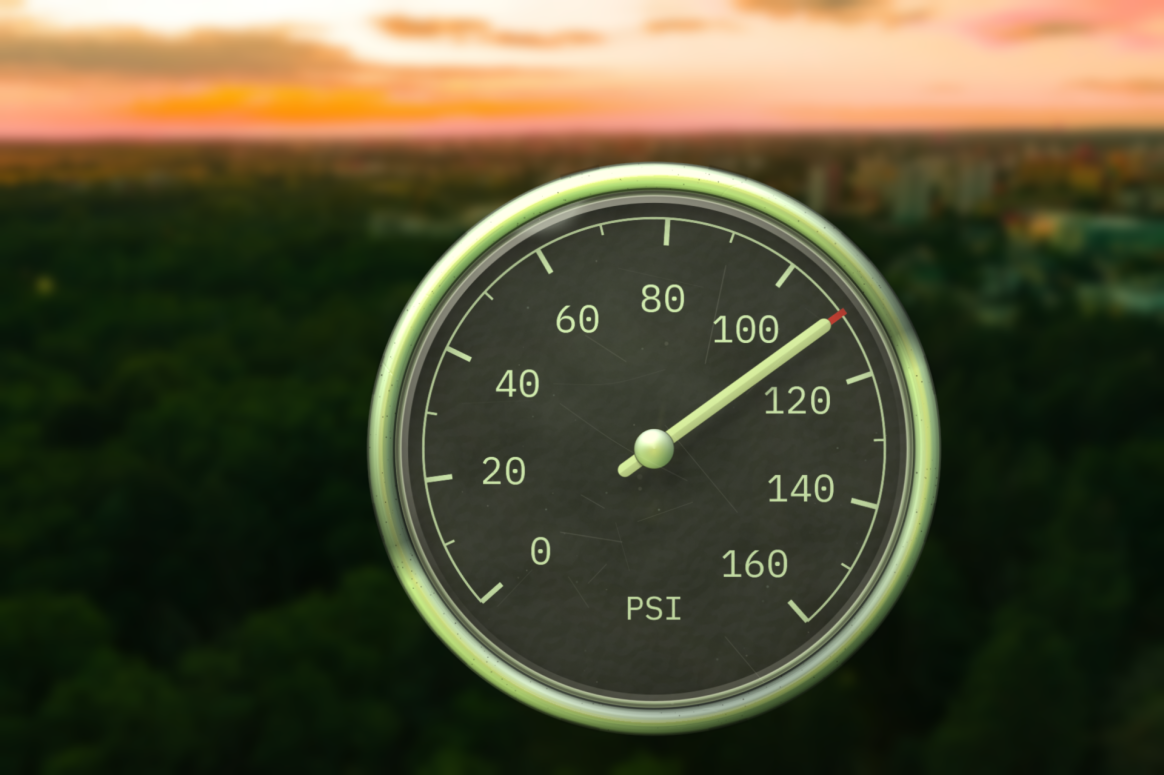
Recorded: 110 psi
